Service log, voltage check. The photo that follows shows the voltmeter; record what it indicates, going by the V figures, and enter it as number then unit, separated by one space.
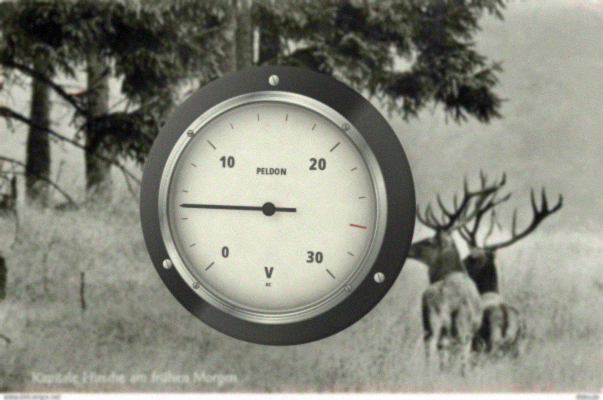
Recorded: 5 V
